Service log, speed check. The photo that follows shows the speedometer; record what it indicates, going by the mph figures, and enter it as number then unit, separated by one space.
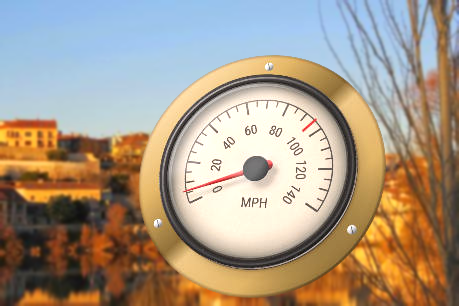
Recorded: 5 mph
